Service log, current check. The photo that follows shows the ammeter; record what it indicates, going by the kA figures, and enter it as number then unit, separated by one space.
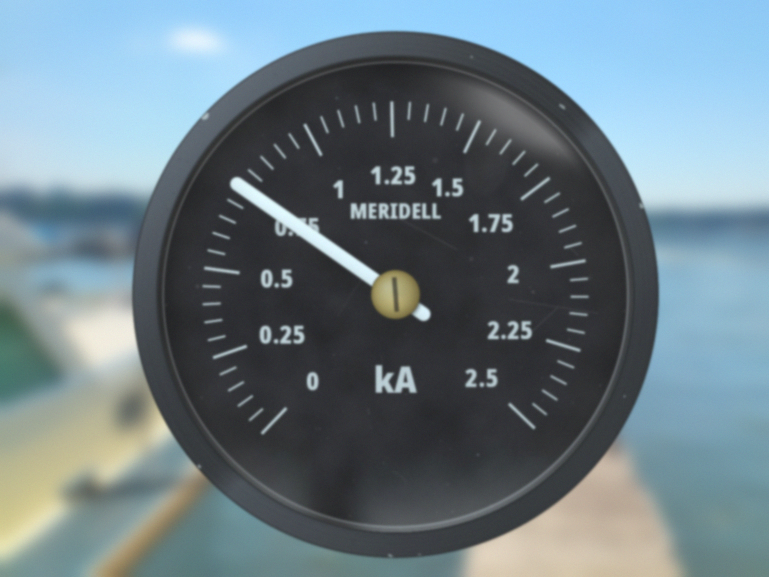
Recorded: 0.75 kA
